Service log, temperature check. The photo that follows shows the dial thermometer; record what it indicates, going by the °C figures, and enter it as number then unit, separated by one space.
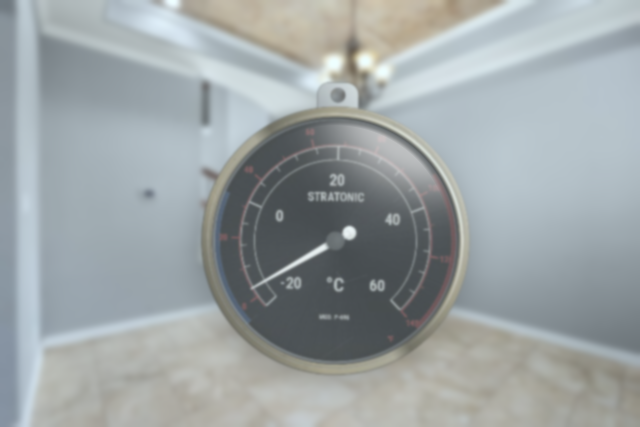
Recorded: -16 °C
